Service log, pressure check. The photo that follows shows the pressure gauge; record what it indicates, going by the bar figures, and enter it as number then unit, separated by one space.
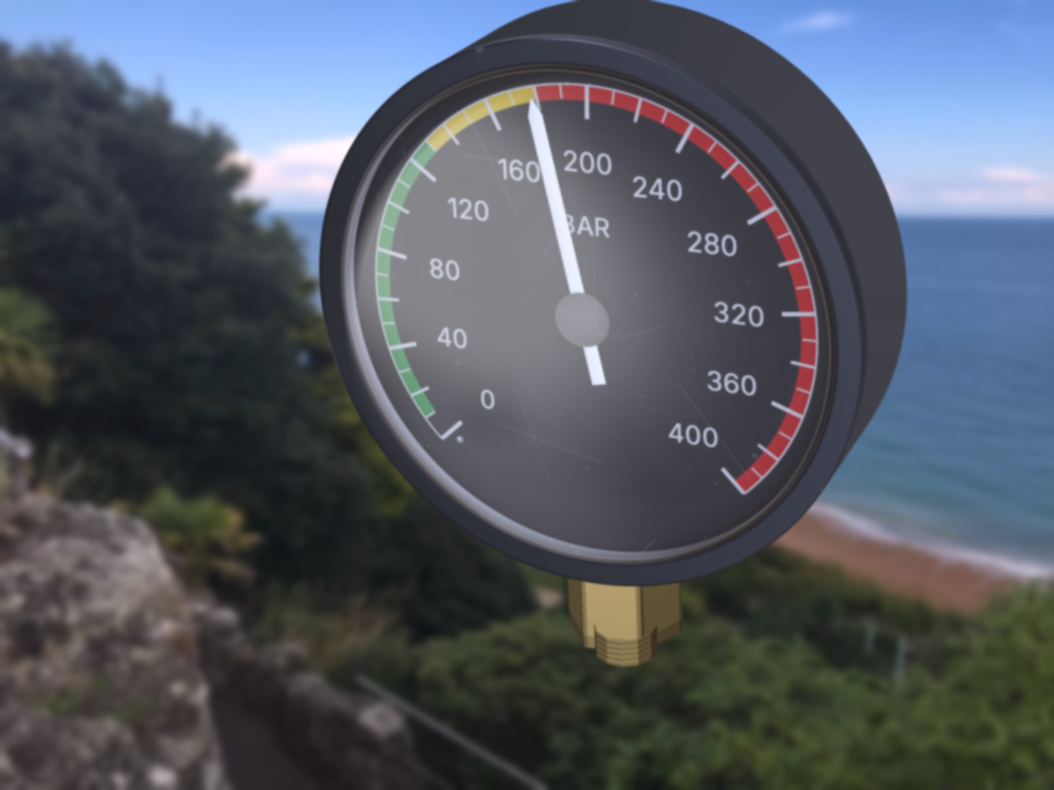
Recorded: 180 bar
